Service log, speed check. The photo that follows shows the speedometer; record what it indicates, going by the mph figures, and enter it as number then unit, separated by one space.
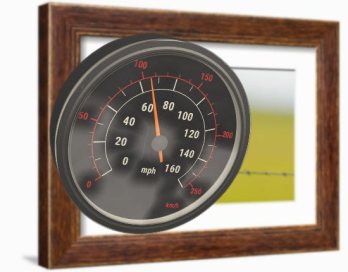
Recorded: 65 mph
